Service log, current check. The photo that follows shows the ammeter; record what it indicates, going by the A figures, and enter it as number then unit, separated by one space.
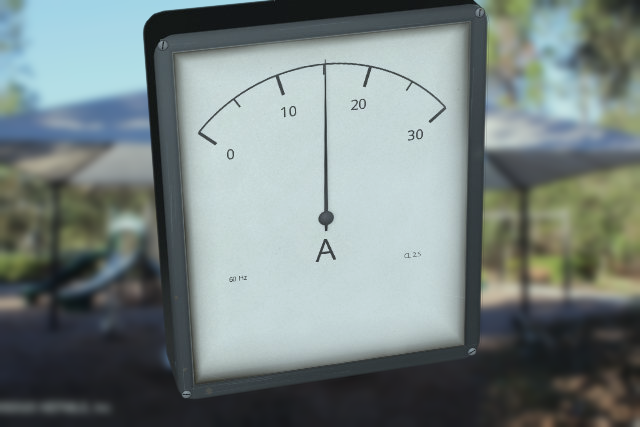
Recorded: 15 A
